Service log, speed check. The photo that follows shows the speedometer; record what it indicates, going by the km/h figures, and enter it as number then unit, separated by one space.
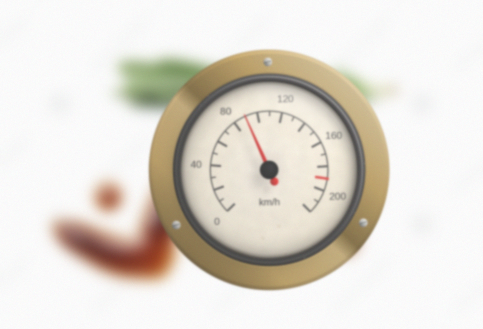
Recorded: 90 km/h
